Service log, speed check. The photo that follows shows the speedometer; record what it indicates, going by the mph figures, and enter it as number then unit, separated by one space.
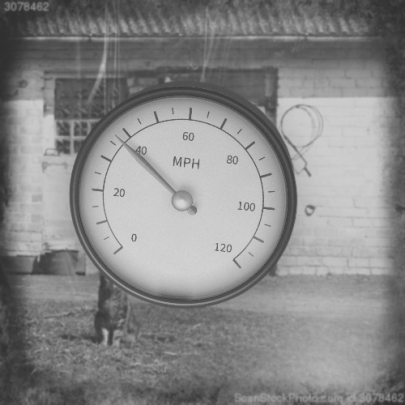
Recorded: 37.5 mph
